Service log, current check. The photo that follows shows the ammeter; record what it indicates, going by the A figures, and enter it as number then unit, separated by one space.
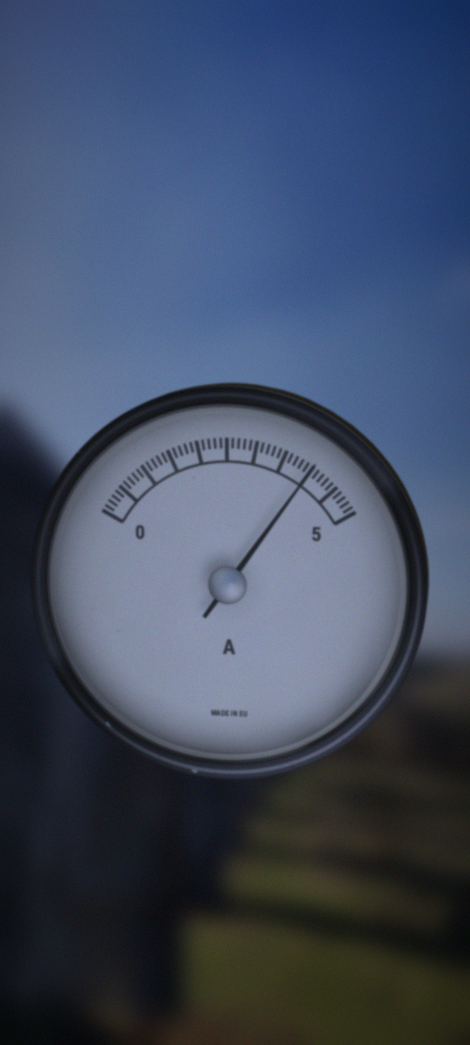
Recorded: 4 A
